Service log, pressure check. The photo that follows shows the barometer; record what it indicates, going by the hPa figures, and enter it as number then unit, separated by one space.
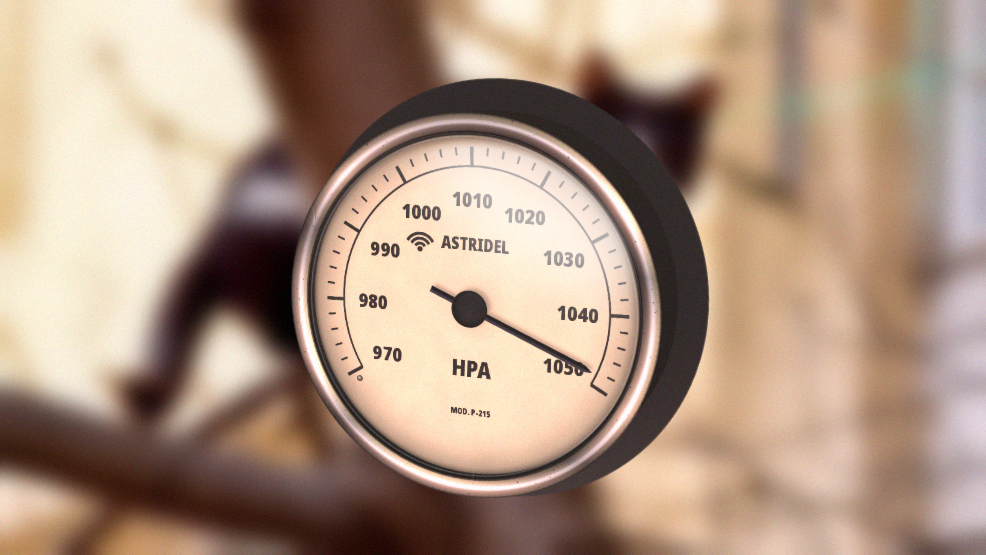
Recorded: 1048 hPa
